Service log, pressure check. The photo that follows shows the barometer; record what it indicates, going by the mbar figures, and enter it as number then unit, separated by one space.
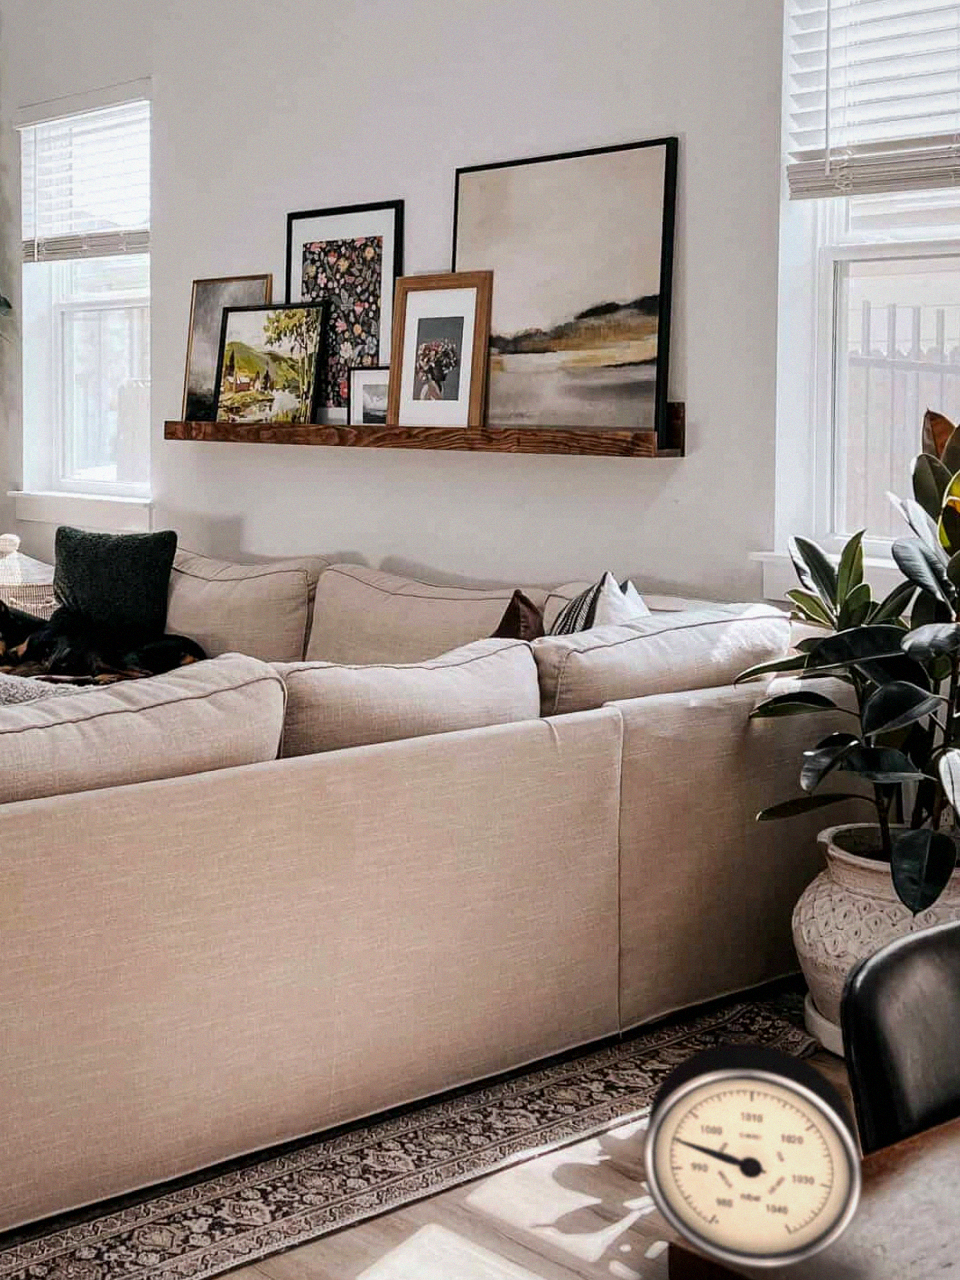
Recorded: 995 mbar
